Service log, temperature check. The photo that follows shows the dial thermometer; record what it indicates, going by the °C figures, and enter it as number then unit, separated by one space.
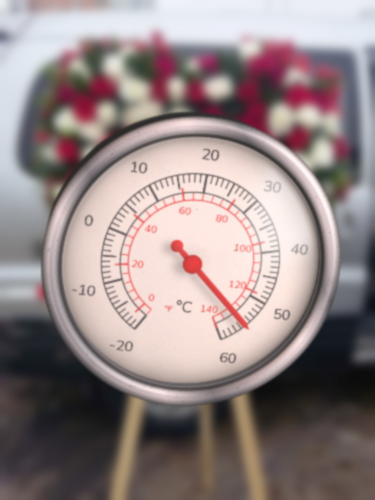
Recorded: 55 °C
